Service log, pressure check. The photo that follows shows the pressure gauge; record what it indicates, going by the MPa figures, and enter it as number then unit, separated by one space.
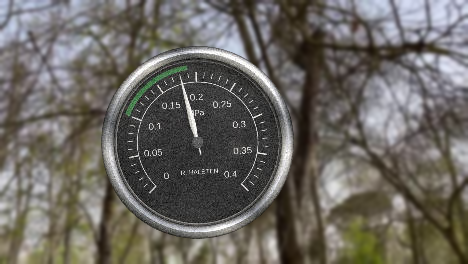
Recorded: 0.18 MPa
